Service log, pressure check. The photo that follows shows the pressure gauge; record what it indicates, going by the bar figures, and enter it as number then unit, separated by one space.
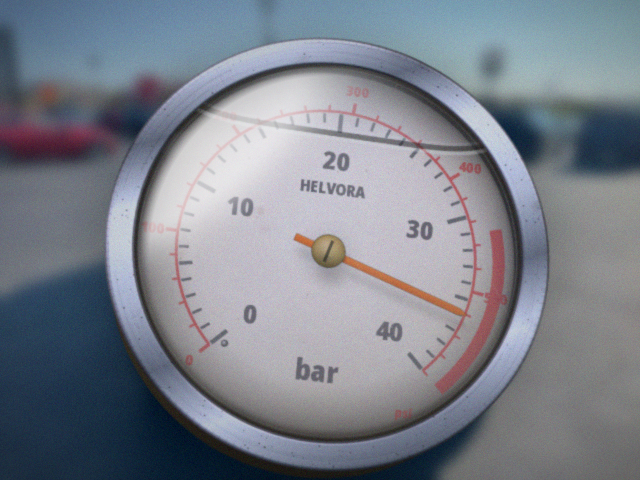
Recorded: 36 bar
